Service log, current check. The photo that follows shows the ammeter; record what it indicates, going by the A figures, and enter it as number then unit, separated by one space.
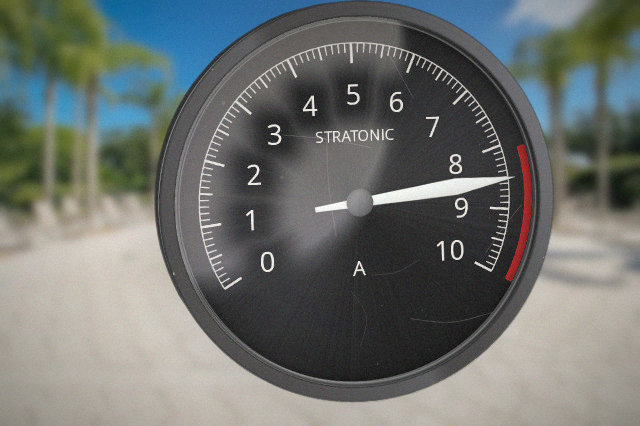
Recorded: 8.5 A
